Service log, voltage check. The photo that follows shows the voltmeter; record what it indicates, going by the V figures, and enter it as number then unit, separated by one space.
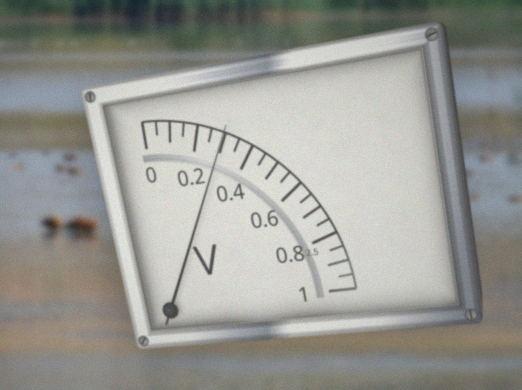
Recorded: 0.3 V
